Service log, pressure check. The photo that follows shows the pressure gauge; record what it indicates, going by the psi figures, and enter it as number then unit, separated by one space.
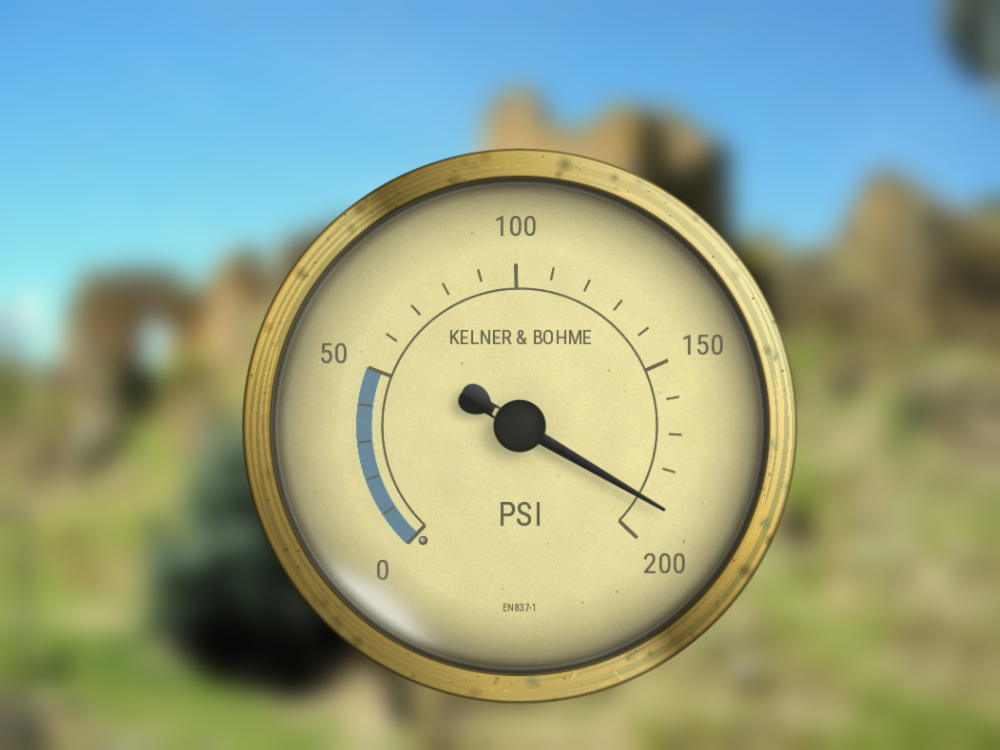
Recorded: 190 psi
